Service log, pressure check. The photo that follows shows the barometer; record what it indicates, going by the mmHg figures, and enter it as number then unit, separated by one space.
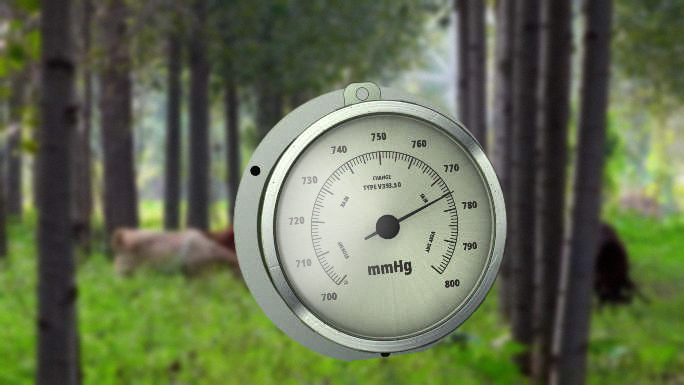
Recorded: 775 mmHg
